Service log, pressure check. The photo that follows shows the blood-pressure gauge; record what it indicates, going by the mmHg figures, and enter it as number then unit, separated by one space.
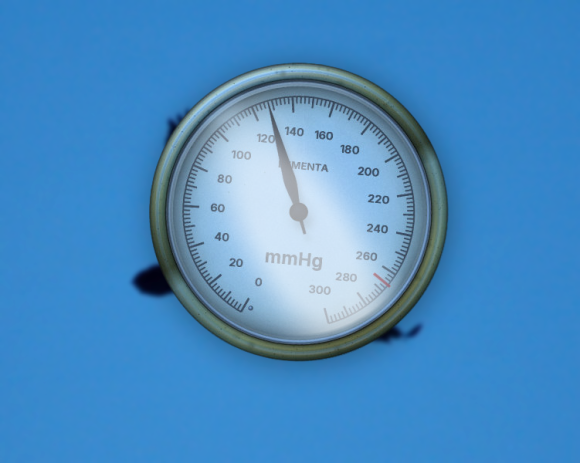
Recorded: 128 mmHg
